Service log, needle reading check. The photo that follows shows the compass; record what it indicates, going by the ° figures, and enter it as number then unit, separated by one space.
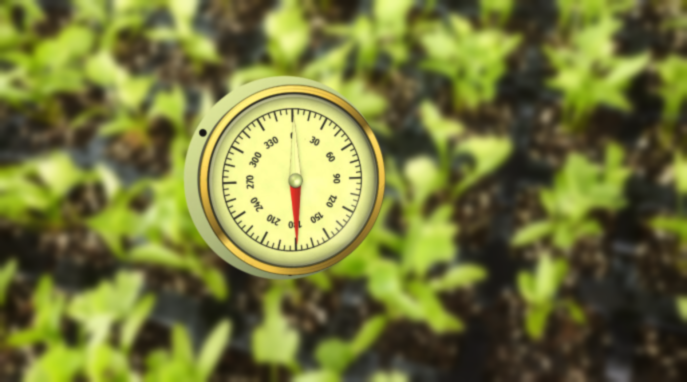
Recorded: 180 °
